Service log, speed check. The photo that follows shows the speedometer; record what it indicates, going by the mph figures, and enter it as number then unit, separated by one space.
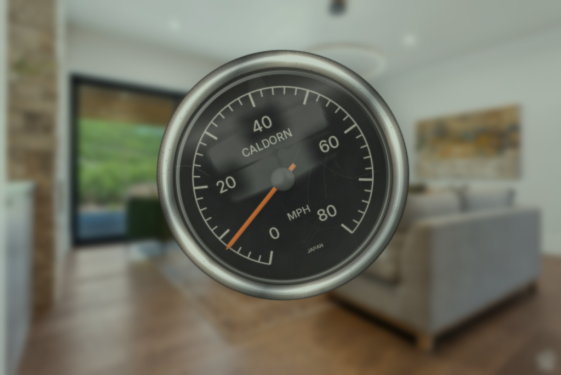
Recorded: 8 mph
